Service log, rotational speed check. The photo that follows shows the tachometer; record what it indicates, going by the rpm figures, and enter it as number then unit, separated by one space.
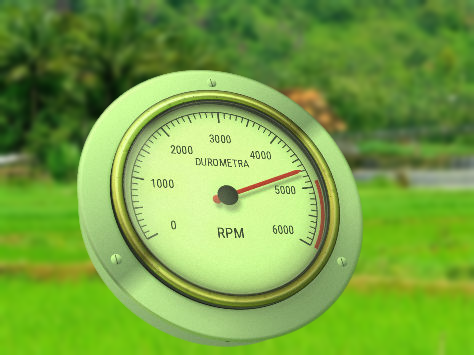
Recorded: 4700 rpm
